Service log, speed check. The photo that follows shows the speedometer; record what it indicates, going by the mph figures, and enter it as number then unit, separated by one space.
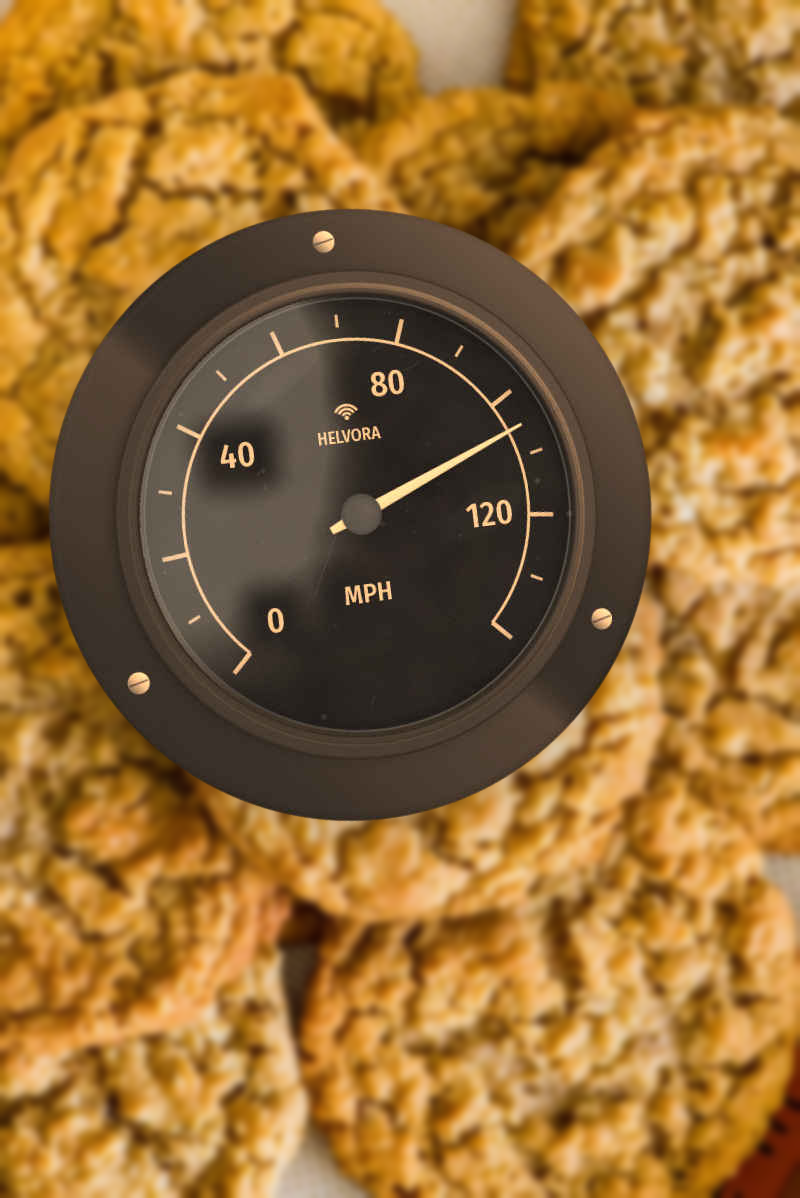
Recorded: 105 mph
